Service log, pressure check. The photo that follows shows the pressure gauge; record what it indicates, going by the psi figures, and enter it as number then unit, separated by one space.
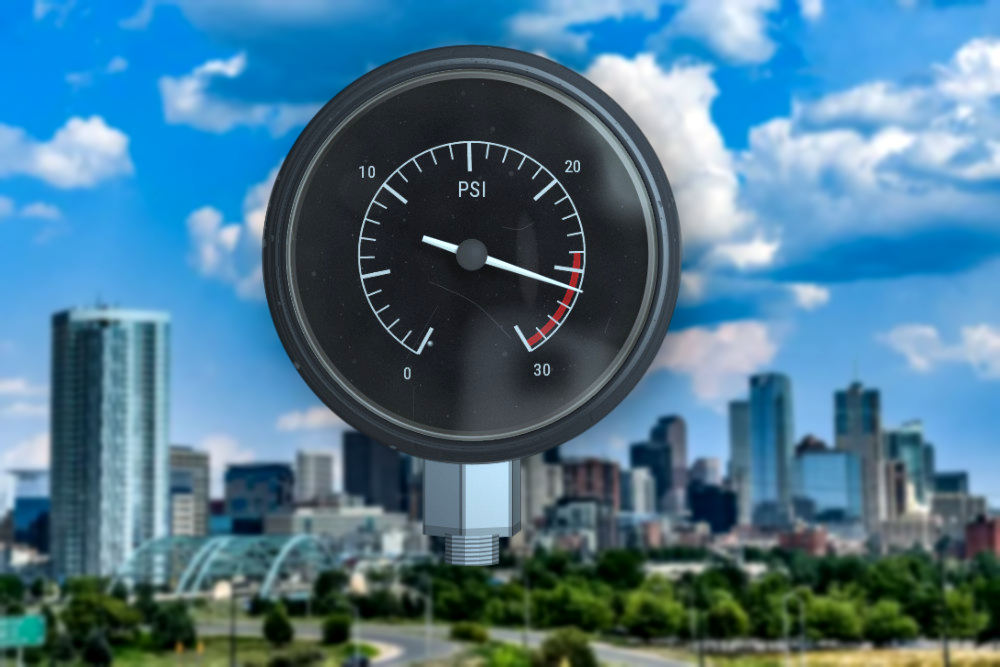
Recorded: 26 psi
